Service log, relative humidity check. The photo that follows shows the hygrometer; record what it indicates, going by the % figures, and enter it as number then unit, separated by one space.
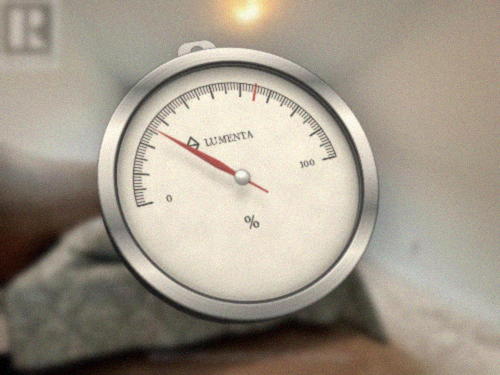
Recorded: 25 %
